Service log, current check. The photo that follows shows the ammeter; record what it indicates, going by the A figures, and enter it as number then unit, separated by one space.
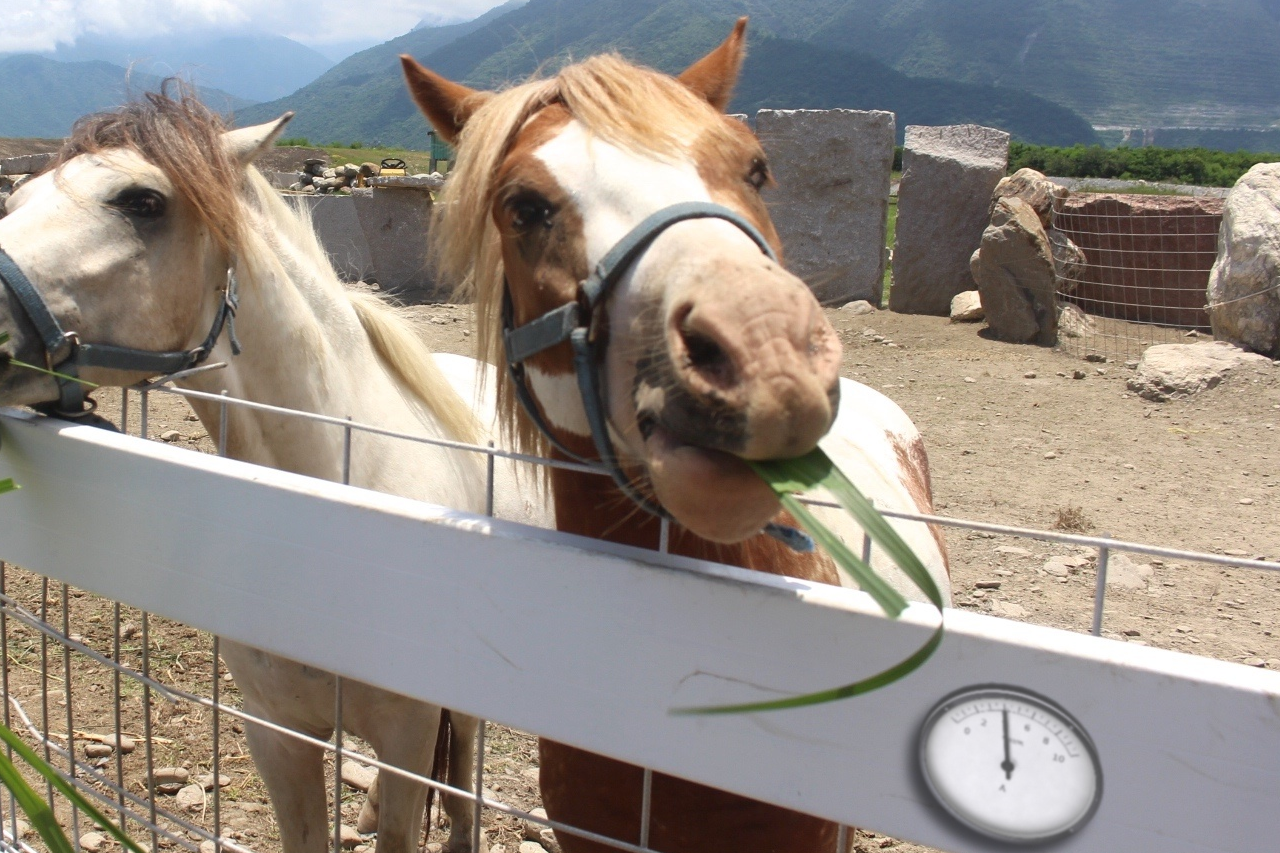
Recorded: 4 A
